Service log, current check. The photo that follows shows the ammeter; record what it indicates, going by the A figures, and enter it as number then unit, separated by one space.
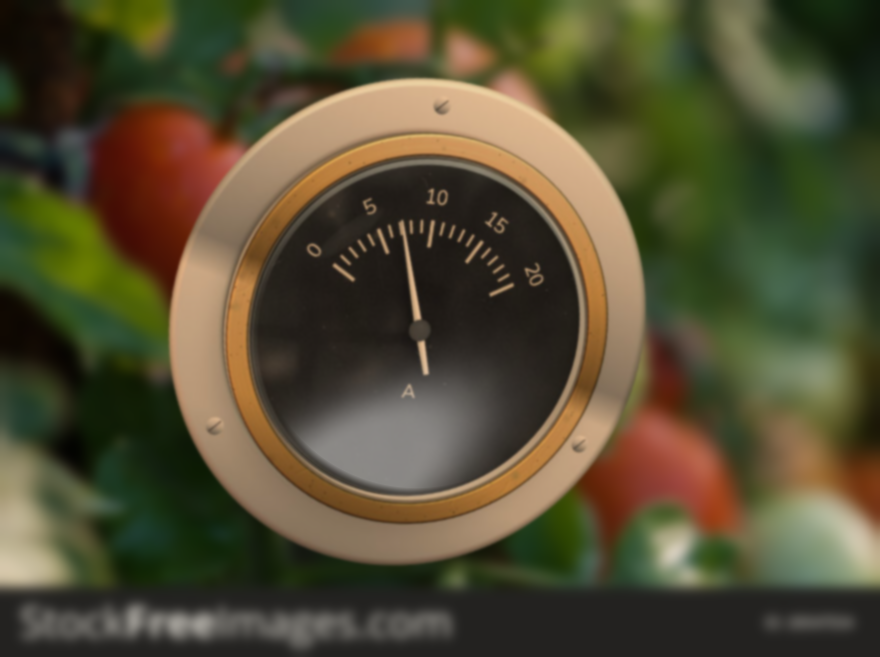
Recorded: 7 A
